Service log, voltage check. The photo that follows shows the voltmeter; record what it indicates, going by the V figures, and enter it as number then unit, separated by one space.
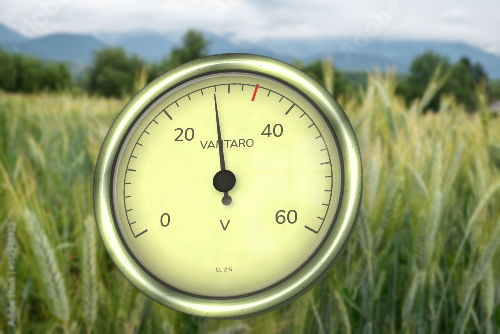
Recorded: 28 V
